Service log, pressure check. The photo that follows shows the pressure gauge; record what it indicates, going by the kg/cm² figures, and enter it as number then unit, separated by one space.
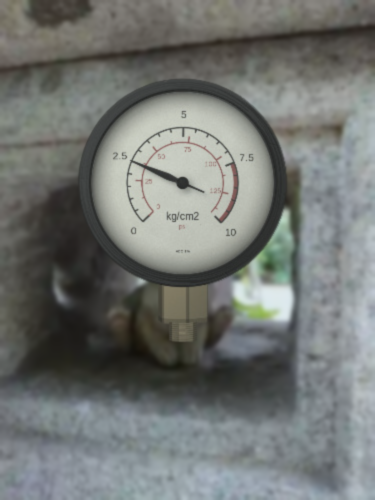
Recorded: 2.5 kg/cm²
